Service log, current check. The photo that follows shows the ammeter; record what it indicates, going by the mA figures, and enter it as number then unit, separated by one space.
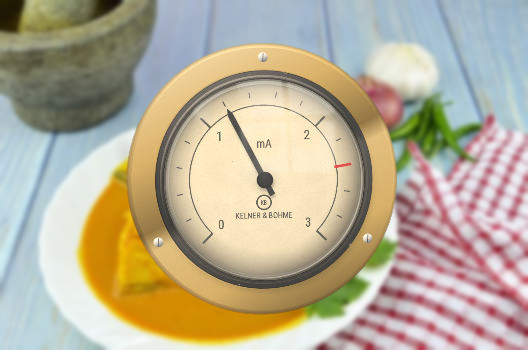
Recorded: 1.2 mA
